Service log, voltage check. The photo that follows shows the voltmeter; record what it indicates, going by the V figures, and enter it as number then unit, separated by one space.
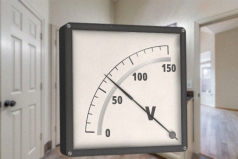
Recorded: 65 V
